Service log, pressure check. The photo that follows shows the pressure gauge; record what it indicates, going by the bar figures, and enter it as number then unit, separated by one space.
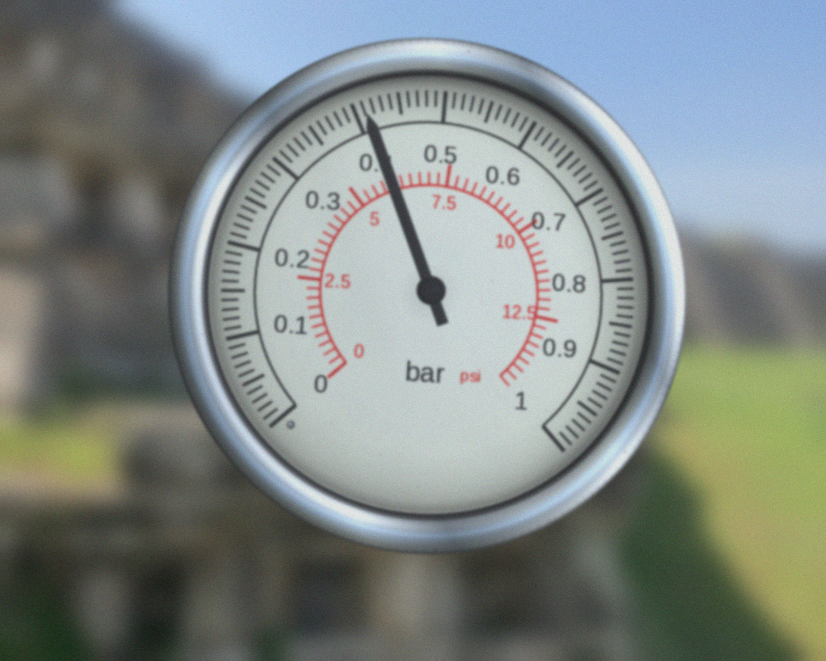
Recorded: 0.41 bar
